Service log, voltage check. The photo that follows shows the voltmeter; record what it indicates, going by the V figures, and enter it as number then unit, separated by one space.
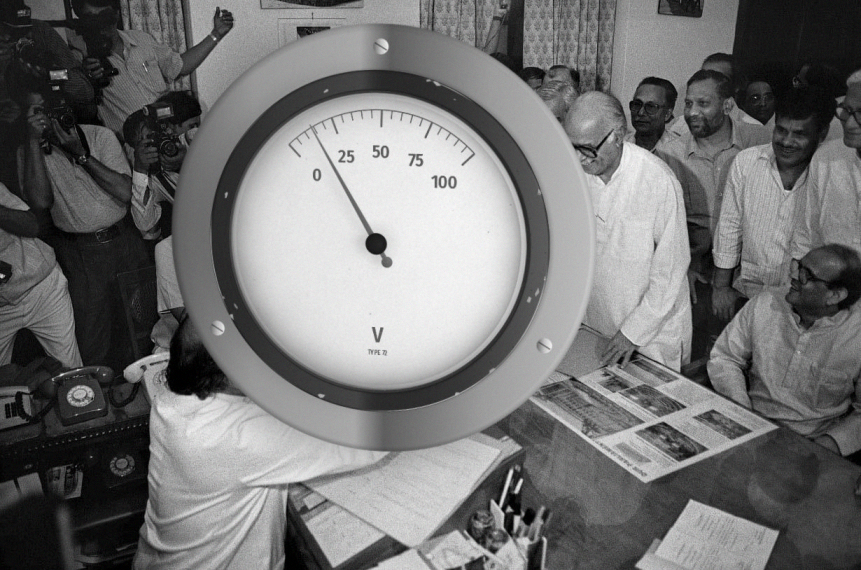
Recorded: 15 V
